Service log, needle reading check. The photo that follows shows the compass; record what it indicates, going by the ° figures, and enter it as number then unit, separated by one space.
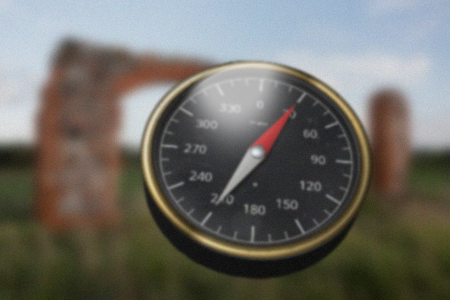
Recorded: 30 °
